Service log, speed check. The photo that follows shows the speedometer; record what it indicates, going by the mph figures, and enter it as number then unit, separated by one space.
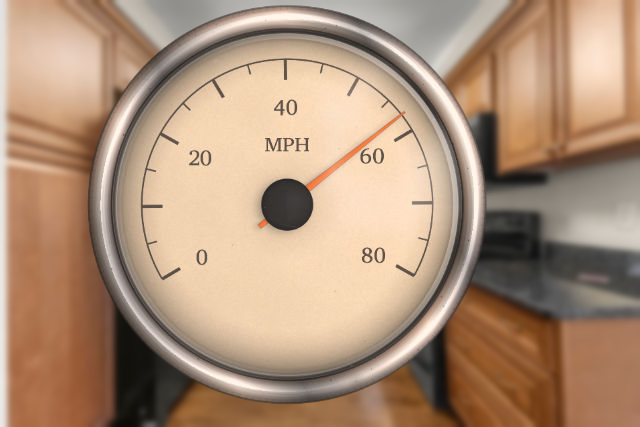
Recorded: 57.5 mph
